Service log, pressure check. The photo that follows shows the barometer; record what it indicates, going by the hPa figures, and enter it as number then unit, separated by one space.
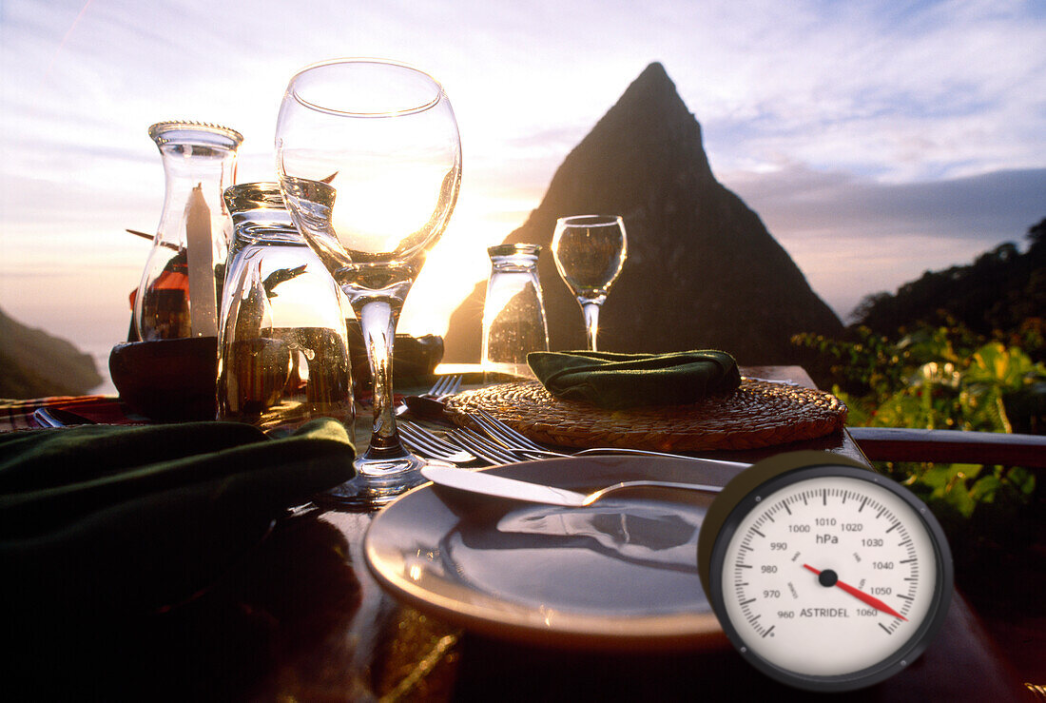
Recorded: 1055 hPa
